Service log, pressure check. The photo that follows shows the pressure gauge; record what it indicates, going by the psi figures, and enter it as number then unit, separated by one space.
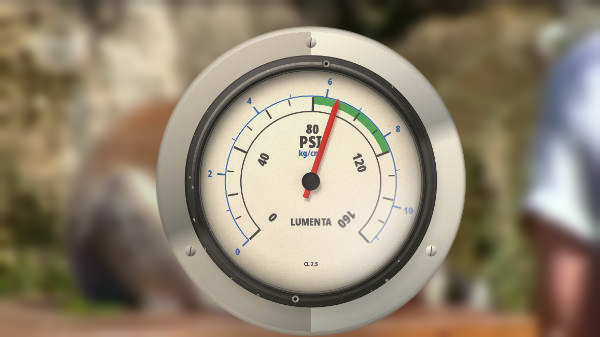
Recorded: 90 psi
